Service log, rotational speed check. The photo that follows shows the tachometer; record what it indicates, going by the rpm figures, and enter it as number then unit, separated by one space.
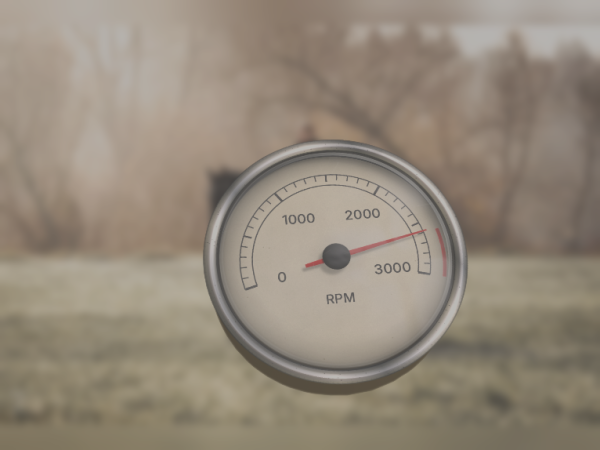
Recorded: 2600 rpm
